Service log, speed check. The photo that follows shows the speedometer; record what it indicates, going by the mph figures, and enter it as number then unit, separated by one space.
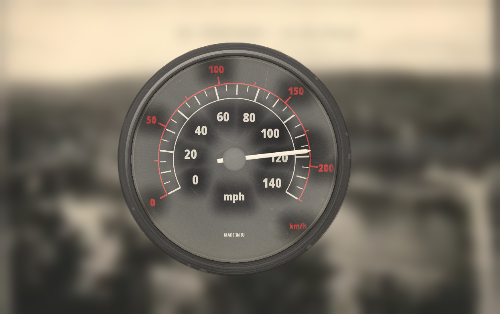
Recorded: 117.5 mph
